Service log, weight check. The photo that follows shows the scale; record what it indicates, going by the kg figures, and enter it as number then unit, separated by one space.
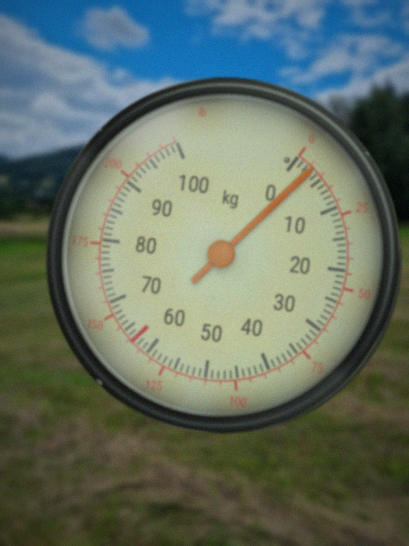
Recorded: 3 kg
